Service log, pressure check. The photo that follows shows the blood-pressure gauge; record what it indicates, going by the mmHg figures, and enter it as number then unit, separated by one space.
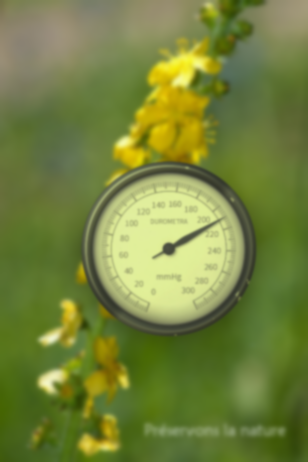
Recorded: 210 mmHg
